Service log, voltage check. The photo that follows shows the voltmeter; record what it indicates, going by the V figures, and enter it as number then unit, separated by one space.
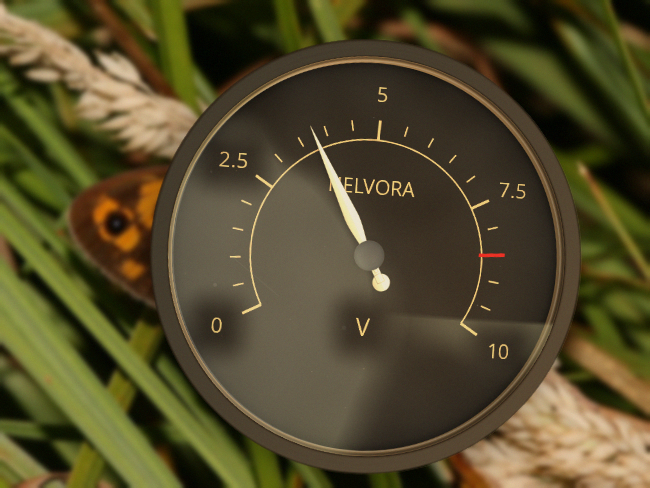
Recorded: 3.75 V
